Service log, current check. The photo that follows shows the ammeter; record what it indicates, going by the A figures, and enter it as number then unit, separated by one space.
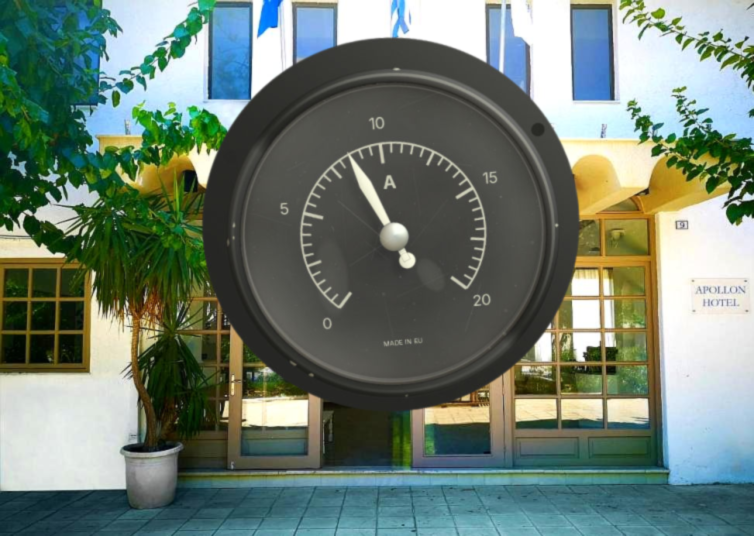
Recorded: 8.5 A
